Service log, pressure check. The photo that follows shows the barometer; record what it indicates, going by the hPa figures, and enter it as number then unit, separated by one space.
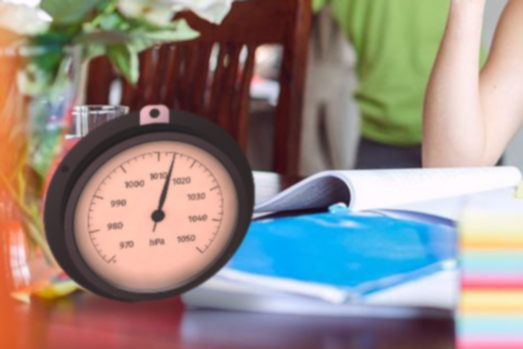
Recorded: 1014 hPa
